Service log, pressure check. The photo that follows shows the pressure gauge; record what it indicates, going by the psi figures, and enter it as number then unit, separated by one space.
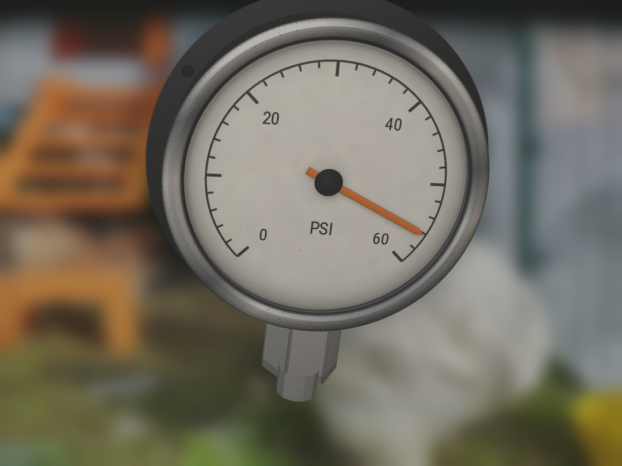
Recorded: 56 psi
